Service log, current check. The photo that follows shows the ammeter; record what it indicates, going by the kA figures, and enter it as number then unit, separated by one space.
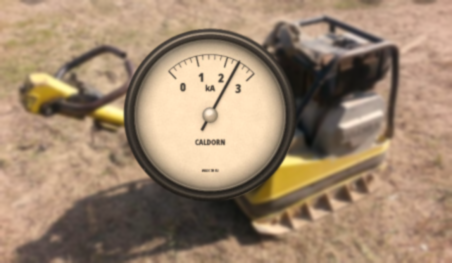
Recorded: 2.4 kA
